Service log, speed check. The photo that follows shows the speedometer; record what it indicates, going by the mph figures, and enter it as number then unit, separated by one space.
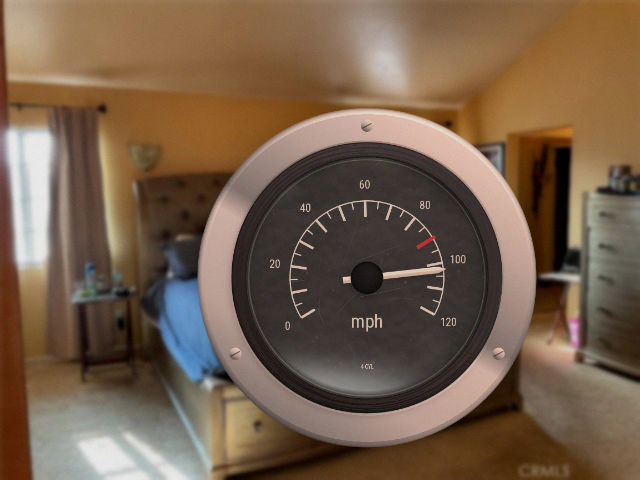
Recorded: 102.5 mph
